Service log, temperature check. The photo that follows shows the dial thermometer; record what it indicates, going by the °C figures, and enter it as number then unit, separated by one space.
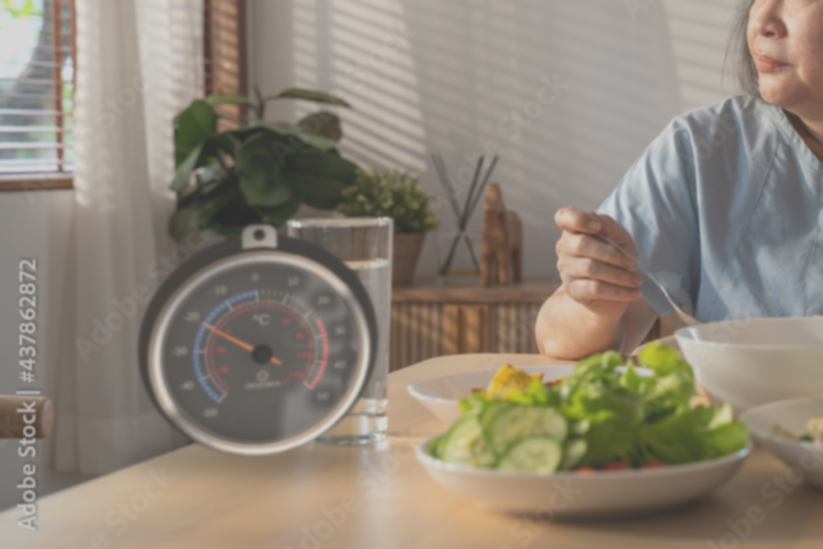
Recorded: -20 °C
